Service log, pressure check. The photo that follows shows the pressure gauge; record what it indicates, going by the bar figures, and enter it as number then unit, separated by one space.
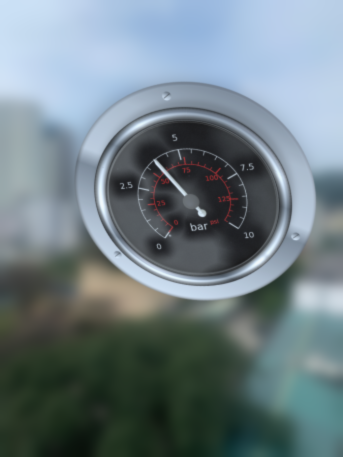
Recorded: 4 bar
